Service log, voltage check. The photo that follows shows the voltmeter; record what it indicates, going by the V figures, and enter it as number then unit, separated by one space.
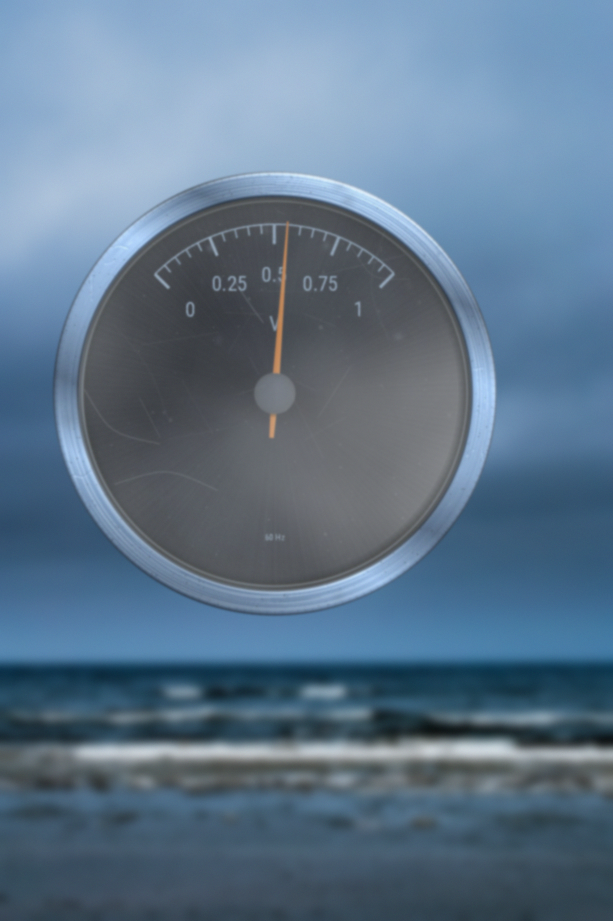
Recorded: 0.55 V
